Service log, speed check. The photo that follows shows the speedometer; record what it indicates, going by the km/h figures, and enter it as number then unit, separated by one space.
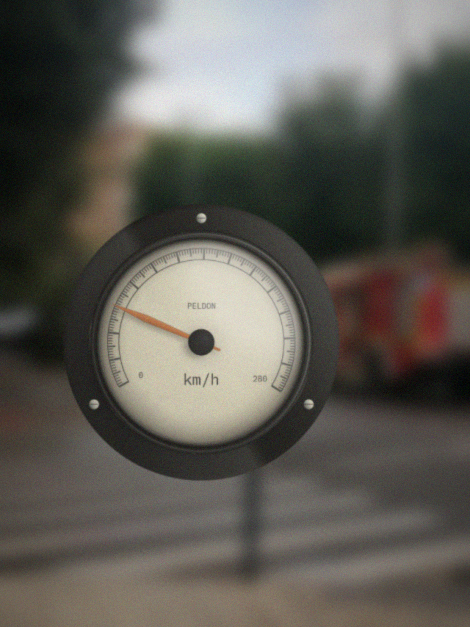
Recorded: 60 km/h
